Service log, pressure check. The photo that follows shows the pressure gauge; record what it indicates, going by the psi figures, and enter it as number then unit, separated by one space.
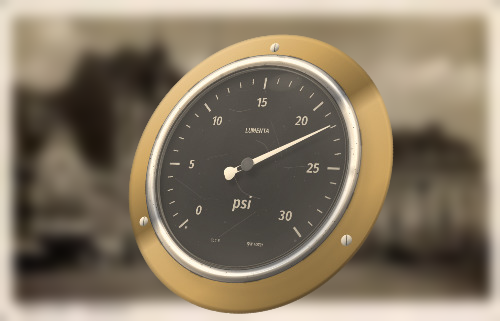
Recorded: 22 psi
